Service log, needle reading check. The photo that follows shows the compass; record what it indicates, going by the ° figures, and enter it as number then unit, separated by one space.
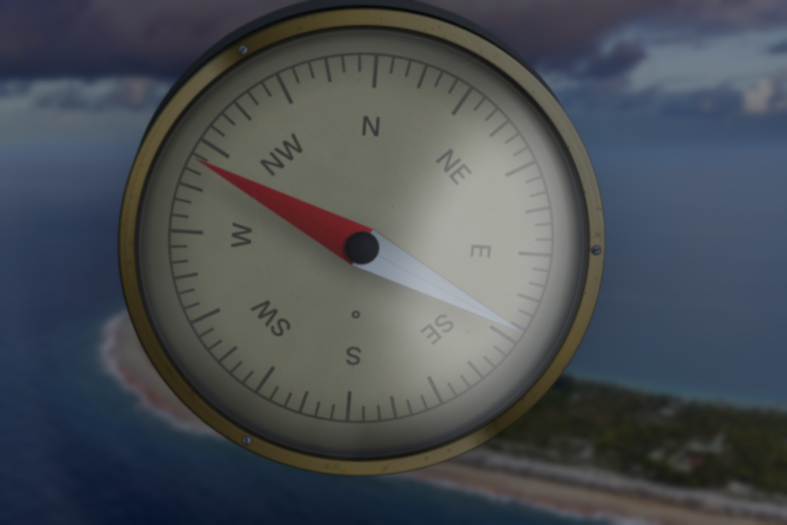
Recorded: 295 °
